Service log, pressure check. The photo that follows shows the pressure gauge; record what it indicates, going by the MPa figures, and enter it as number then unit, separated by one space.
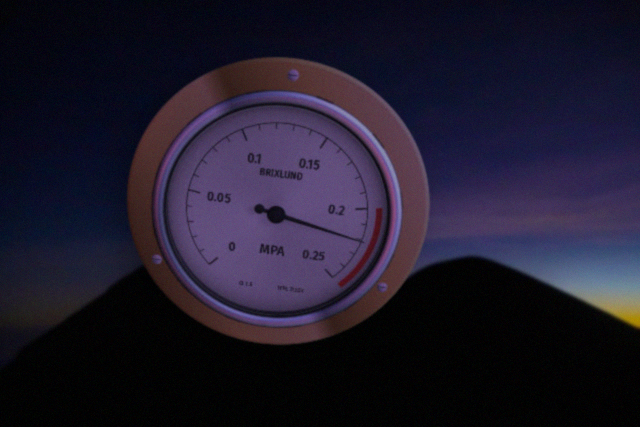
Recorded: 0.22 MPa
